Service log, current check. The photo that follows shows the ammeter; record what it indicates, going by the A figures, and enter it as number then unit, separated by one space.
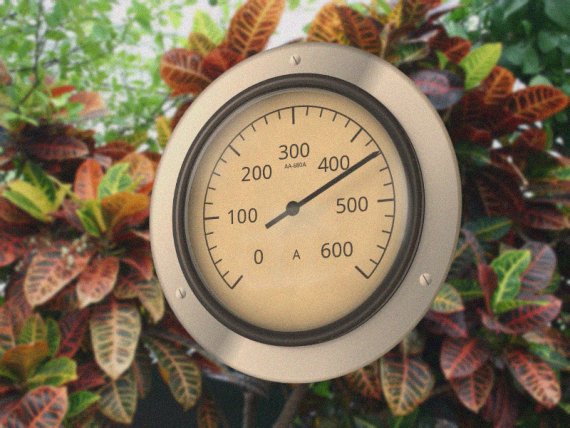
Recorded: 440 A
